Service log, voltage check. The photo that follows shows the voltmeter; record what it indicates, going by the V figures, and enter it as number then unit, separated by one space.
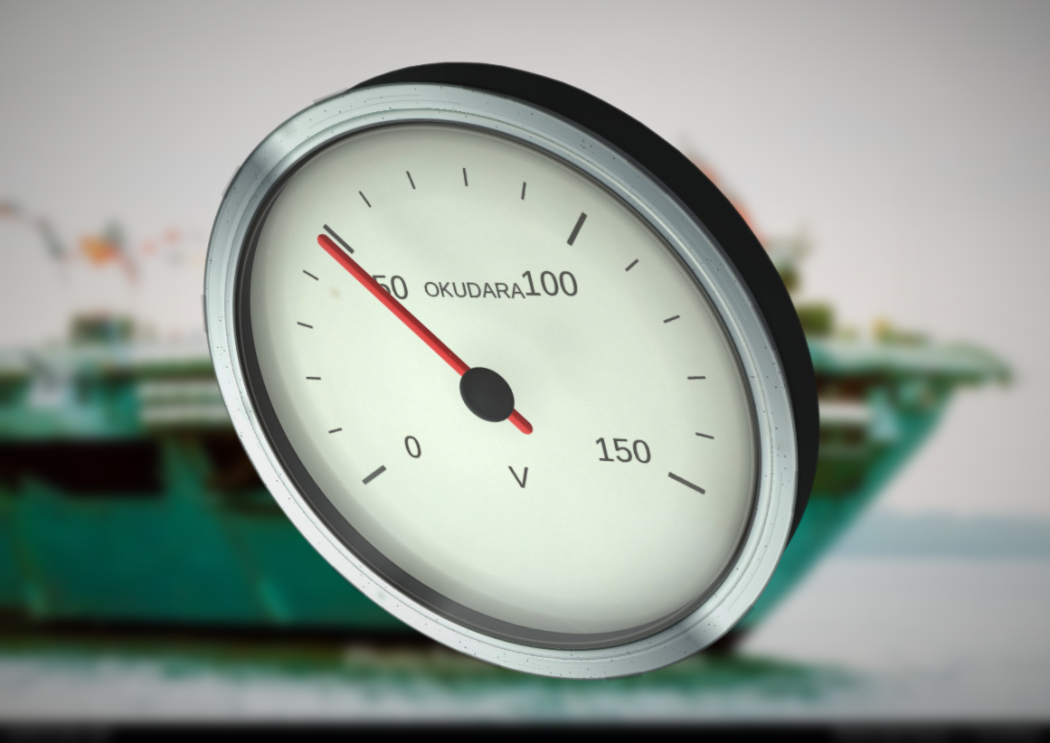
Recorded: 50 V
